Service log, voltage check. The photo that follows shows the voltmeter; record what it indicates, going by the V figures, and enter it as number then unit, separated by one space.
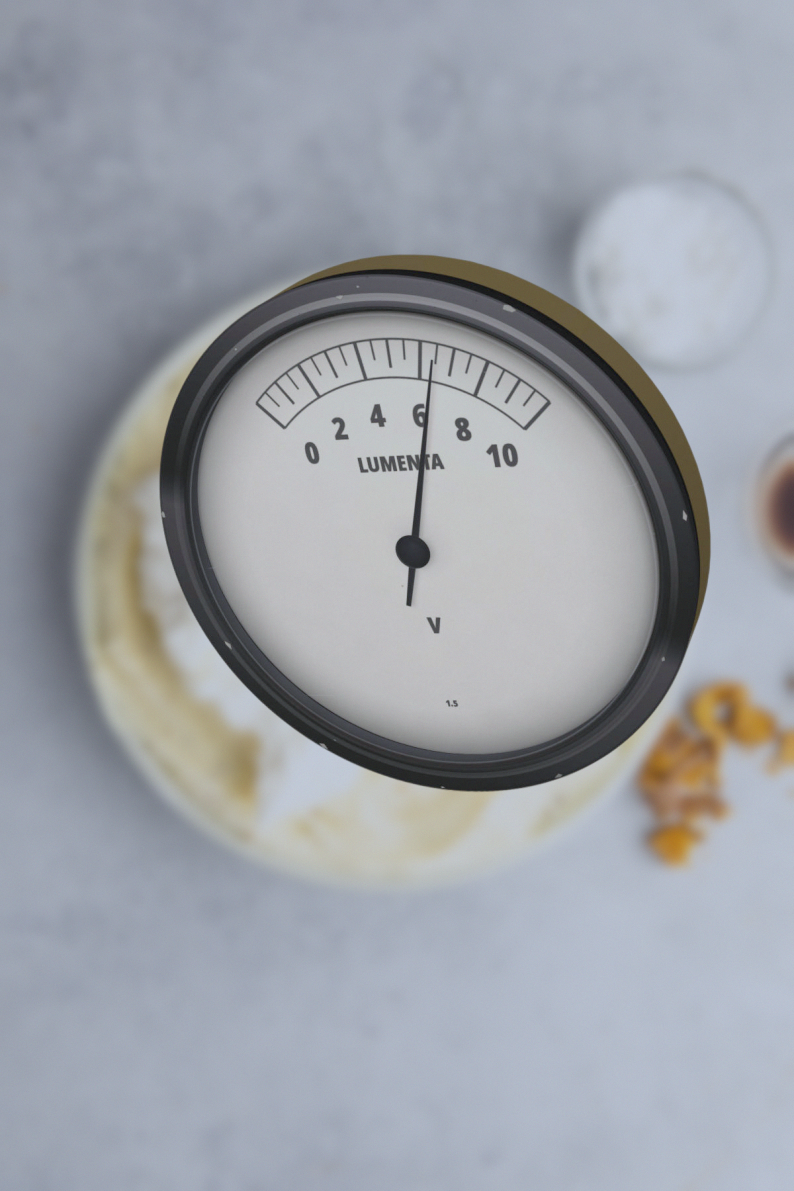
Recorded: 6.5 V
